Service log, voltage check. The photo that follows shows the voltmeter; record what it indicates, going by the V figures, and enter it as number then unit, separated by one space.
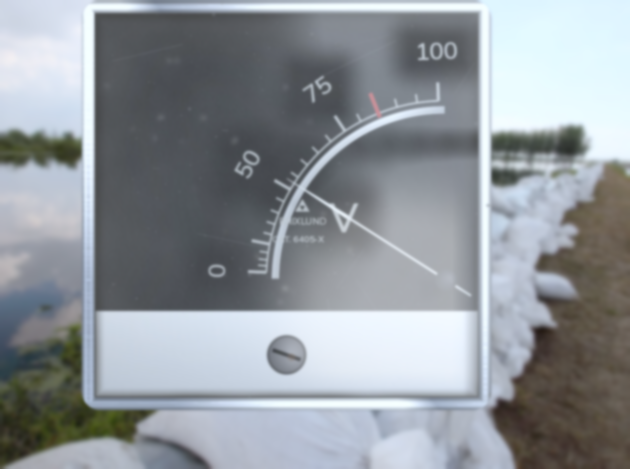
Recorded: 52.5 V
